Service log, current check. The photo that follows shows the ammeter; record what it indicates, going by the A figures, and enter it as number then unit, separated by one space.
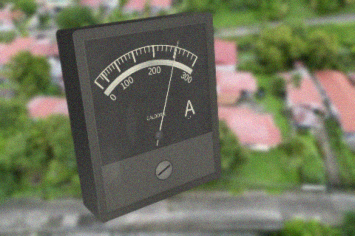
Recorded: 250 A
